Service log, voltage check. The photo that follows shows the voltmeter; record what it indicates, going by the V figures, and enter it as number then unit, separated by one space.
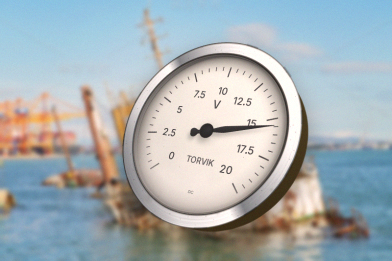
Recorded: 15.5 V
